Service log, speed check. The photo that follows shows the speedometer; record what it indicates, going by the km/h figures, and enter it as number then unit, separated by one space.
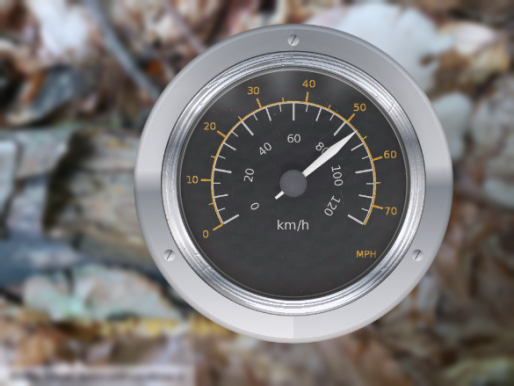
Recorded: 85 km/h
